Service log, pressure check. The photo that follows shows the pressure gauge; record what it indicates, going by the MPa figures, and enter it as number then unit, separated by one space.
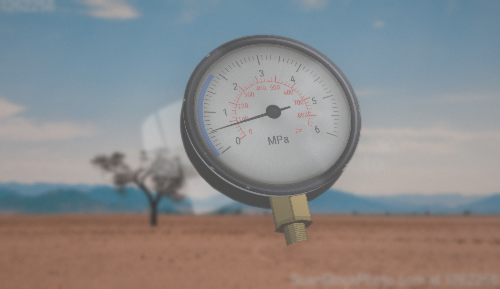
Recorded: 0.5 MPa
